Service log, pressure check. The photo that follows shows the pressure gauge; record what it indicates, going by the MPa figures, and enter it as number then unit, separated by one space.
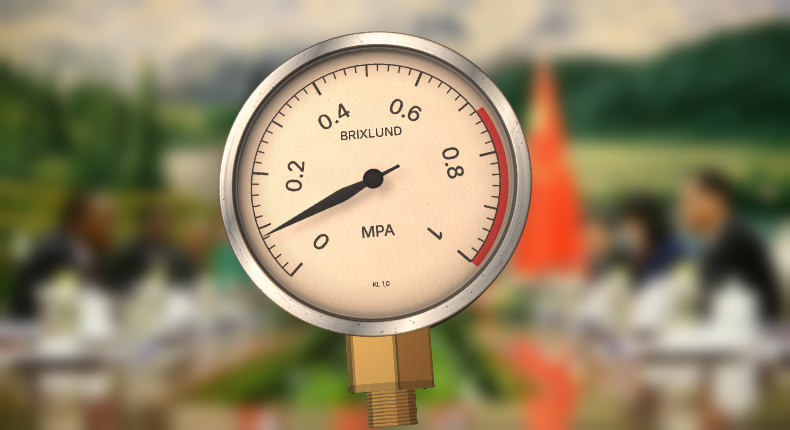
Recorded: 0.08 MPa
